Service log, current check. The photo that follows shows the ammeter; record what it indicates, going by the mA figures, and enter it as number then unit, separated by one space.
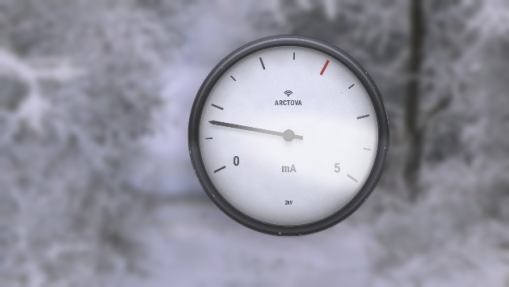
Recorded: 0.75 mA
